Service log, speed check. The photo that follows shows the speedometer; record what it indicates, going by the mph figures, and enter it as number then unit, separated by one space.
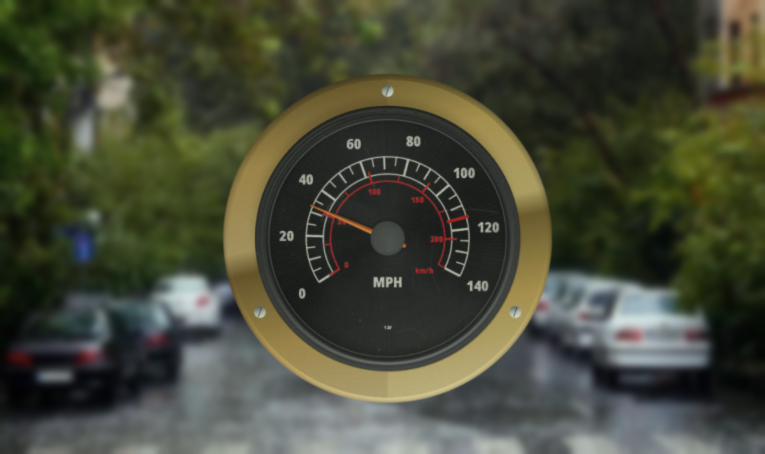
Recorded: 32.5 mph
